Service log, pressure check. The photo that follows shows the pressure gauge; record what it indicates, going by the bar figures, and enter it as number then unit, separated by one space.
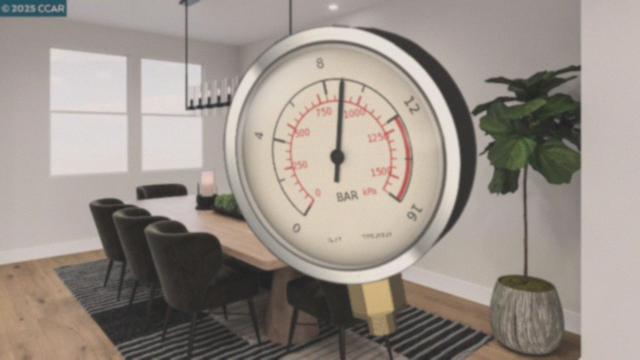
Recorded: 9 bar
